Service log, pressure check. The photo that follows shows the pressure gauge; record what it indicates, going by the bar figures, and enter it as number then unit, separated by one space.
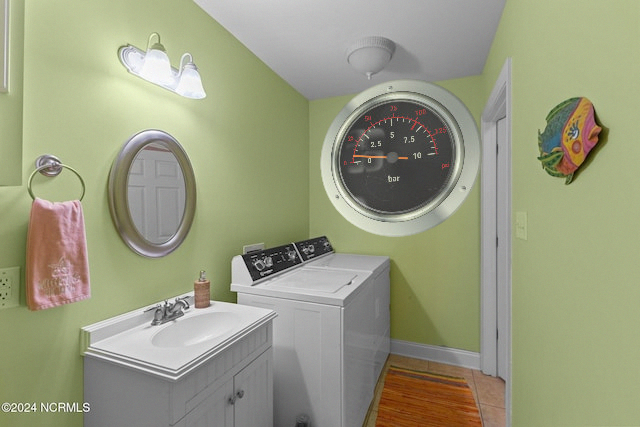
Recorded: 0.5 bar
